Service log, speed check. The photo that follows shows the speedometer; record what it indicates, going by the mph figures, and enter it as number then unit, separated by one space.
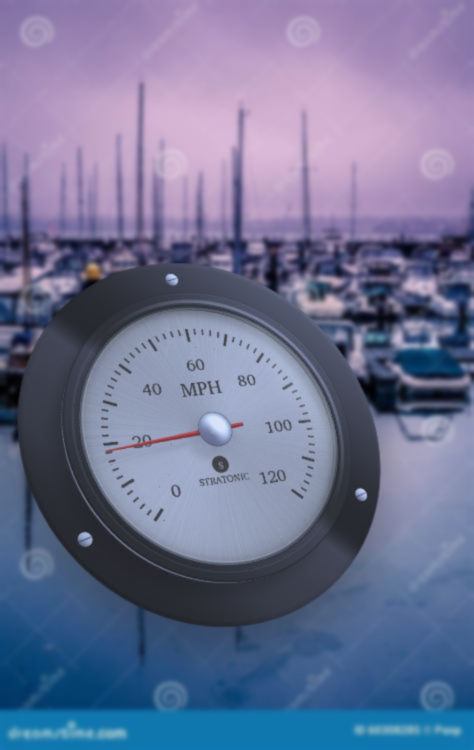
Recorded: 18 mph
